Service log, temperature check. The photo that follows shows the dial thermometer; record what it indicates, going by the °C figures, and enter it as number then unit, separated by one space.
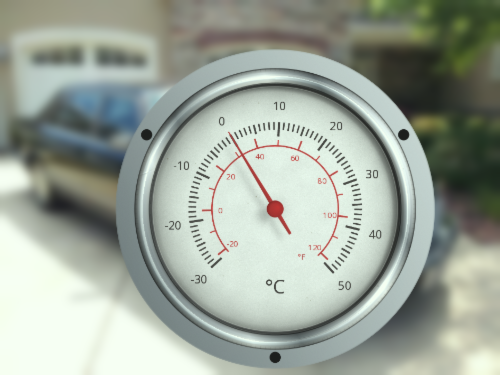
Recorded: 0 °C
